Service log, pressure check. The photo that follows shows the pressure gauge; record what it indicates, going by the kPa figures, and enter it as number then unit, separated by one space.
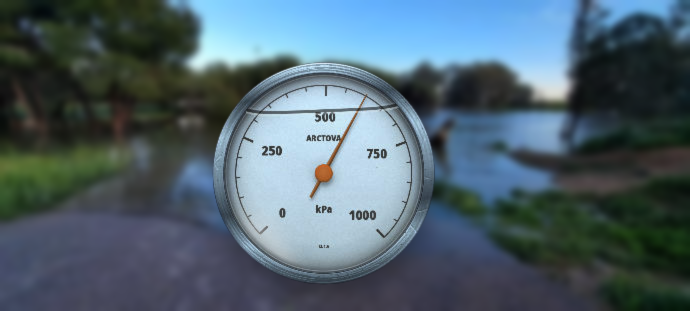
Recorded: 600 kPa
